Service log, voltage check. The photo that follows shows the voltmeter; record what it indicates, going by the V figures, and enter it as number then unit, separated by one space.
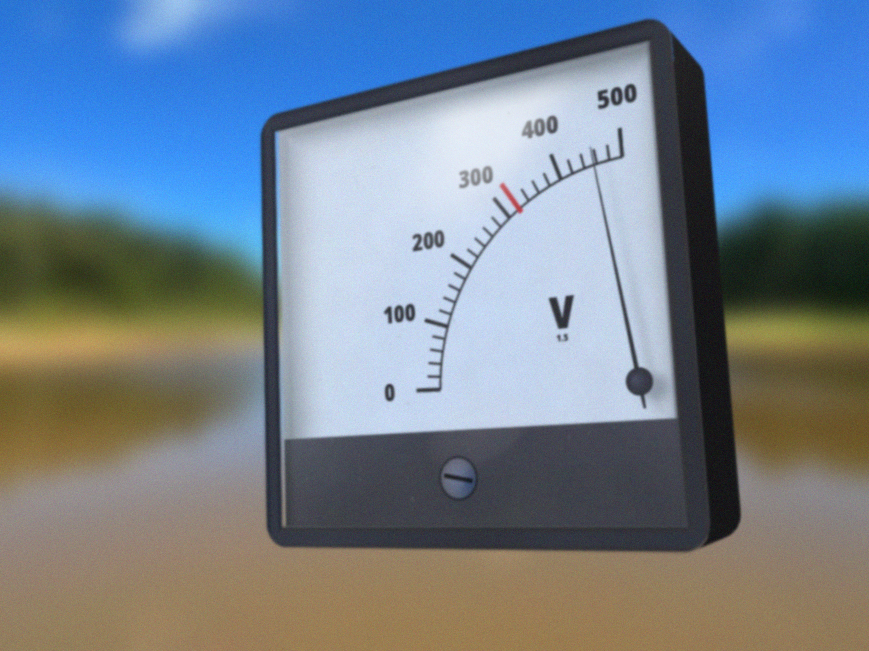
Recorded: 460 V
